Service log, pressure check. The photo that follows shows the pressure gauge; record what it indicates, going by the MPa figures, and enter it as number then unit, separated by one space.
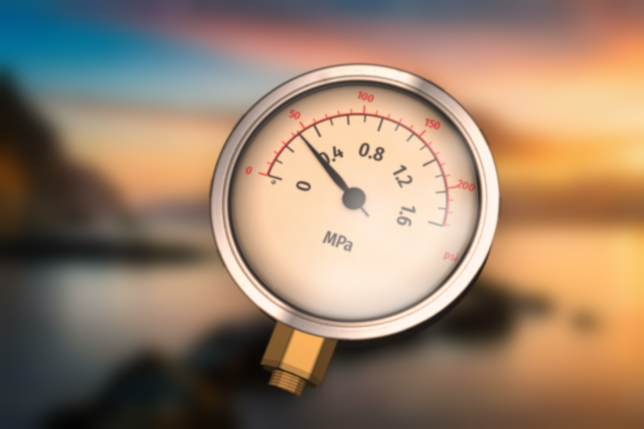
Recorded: 0.3 MPa
